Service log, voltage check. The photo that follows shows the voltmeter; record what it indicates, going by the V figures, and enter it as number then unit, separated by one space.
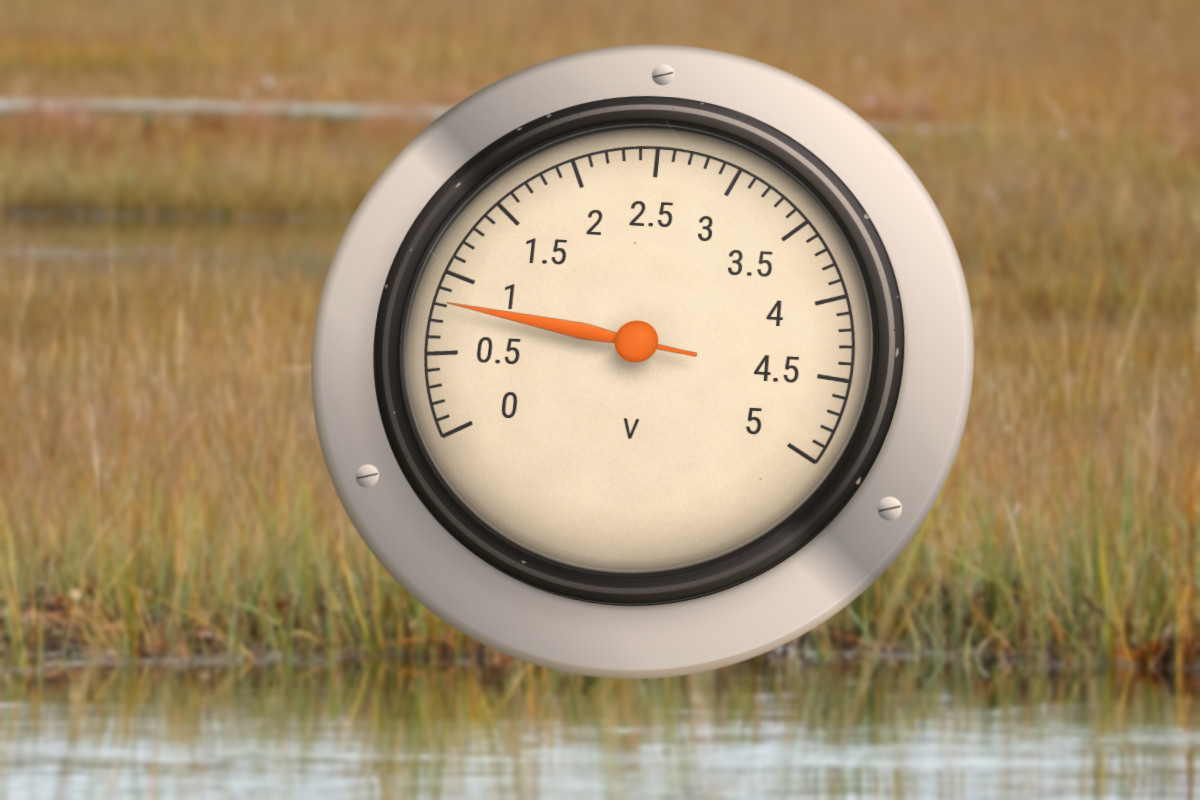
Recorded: 0.8 V
